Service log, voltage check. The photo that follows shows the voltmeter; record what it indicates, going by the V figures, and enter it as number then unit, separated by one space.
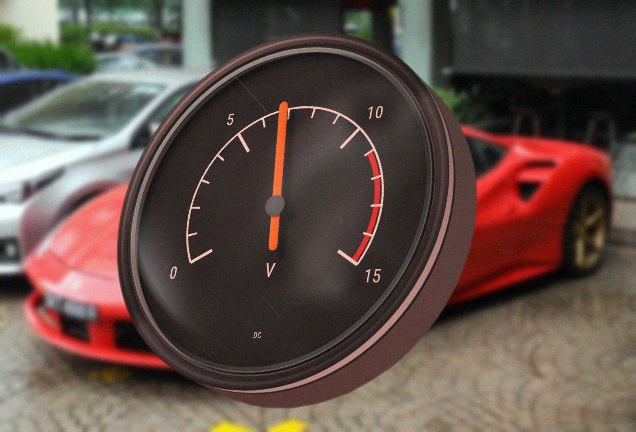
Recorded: 7 V
